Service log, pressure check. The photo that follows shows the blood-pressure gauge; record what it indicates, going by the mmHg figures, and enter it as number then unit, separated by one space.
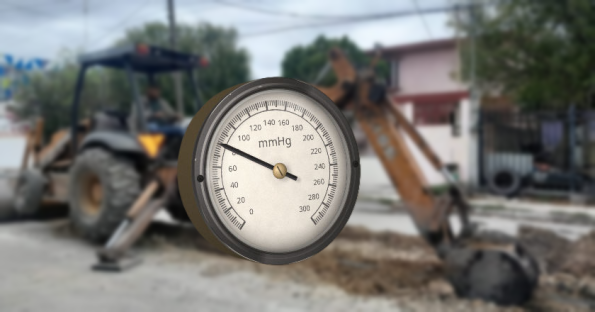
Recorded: 80 mmHg
